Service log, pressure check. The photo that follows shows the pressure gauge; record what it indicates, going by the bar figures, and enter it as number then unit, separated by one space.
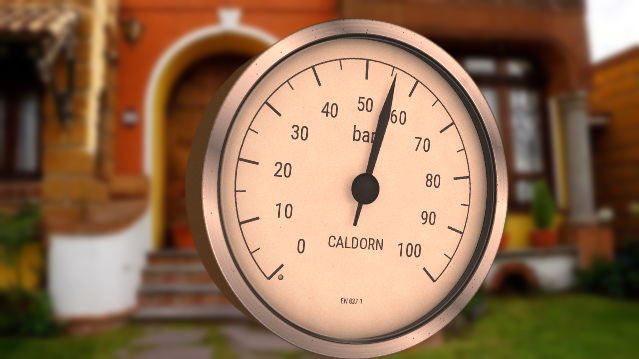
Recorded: 55 bar
